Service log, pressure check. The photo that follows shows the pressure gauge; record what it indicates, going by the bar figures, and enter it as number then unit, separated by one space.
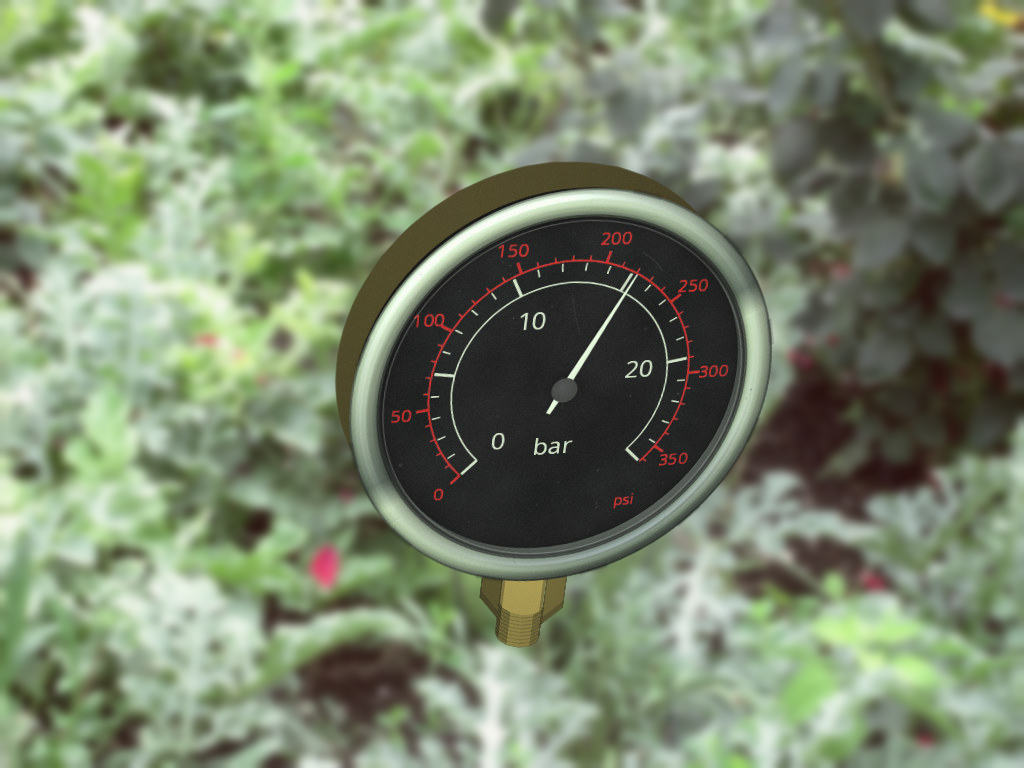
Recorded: 15 bar
